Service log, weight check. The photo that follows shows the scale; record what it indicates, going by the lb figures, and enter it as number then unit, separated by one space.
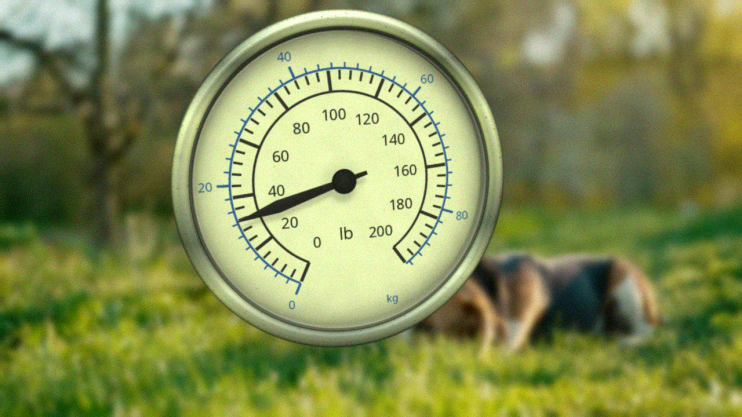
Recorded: 32 lb
